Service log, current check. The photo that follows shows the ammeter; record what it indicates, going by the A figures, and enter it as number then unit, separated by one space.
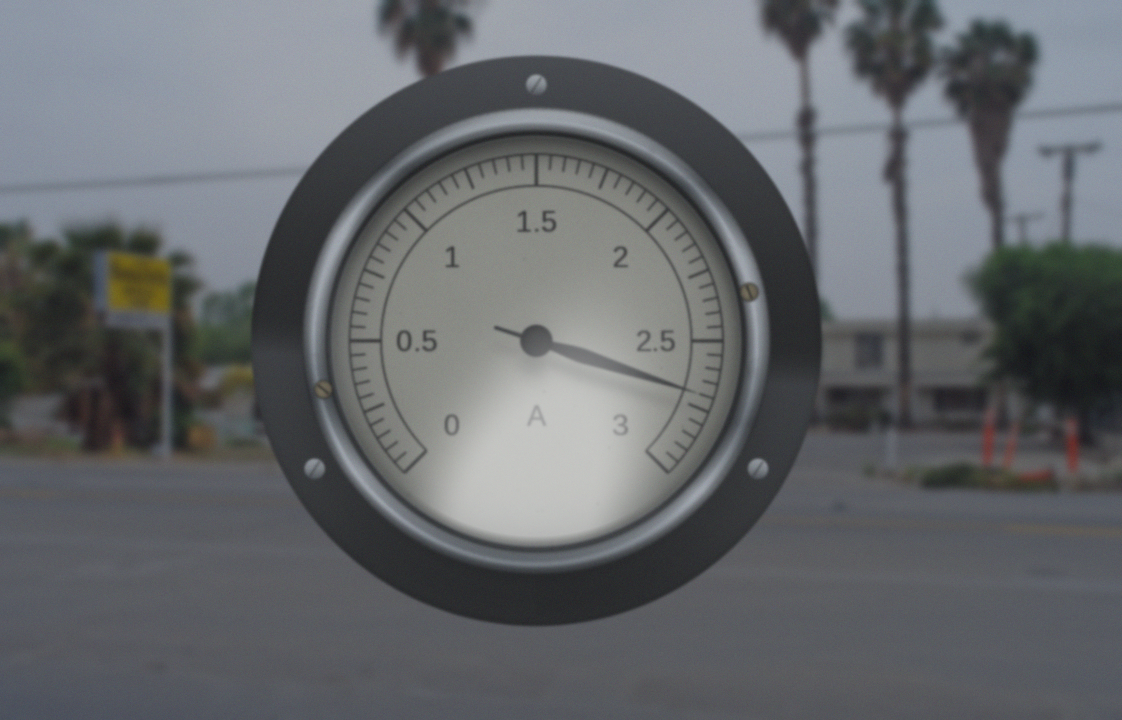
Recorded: 2.7 A
